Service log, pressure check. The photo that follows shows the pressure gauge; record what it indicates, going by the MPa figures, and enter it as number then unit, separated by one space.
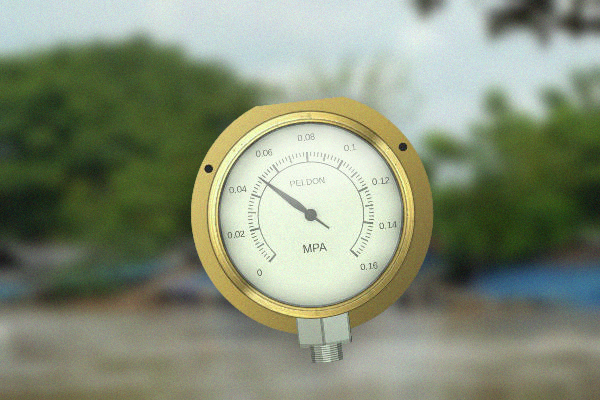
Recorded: 0.05 MPa
